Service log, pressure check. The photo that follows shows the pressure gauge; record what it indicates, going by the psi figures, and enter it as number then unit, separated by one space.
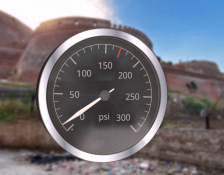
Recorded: 10 psi
